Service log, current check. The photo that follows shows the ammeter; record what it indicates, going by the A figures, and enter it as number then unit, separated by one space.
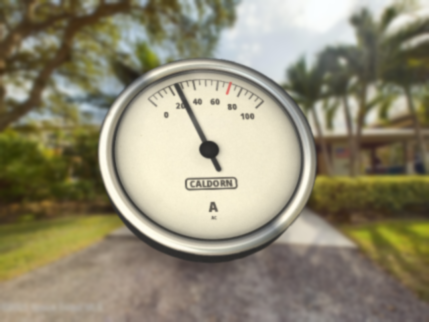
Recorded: 25 A
